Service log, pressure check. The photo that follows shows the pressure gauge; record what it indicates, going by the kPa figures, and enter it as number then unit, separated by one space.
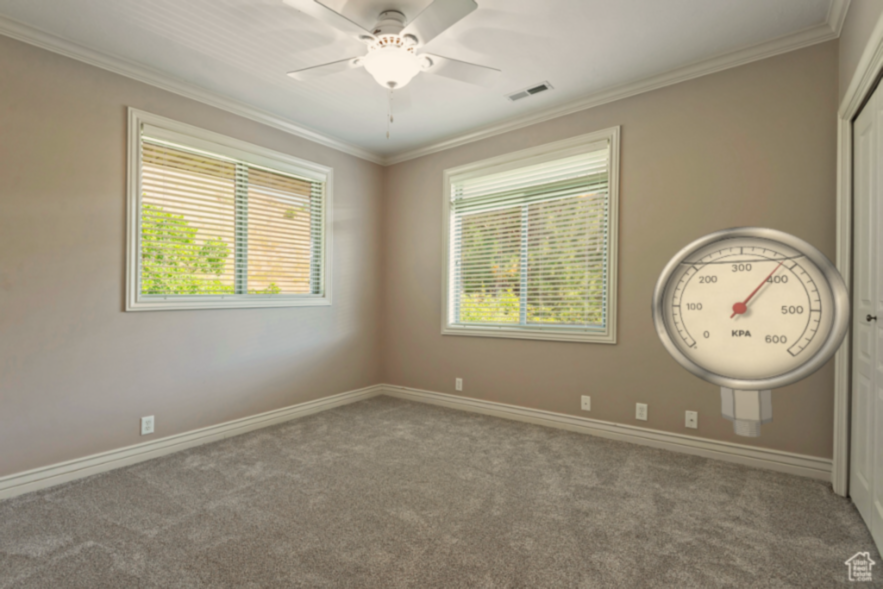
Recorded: 380 kPa
